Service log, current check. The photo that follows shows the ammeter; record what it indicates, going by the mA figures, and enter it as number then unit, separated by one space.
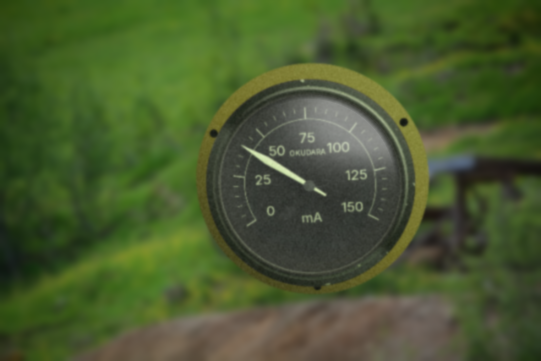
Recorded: 40 mA
